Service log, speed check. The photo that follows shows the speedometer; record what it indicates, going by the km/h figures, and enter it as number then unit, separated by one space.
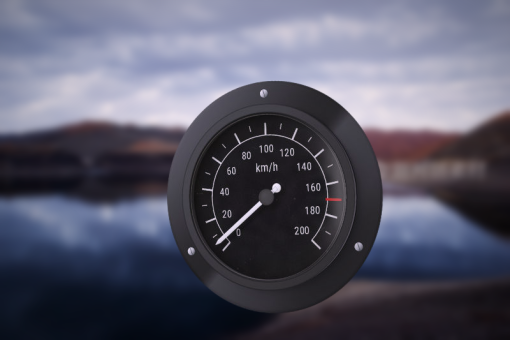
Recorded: 5 km/h
